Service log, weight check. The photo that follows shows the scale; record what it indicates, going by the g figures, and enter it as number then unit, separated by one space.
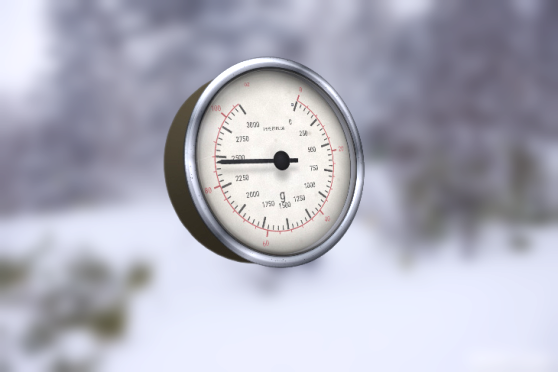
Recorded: 2450 g
